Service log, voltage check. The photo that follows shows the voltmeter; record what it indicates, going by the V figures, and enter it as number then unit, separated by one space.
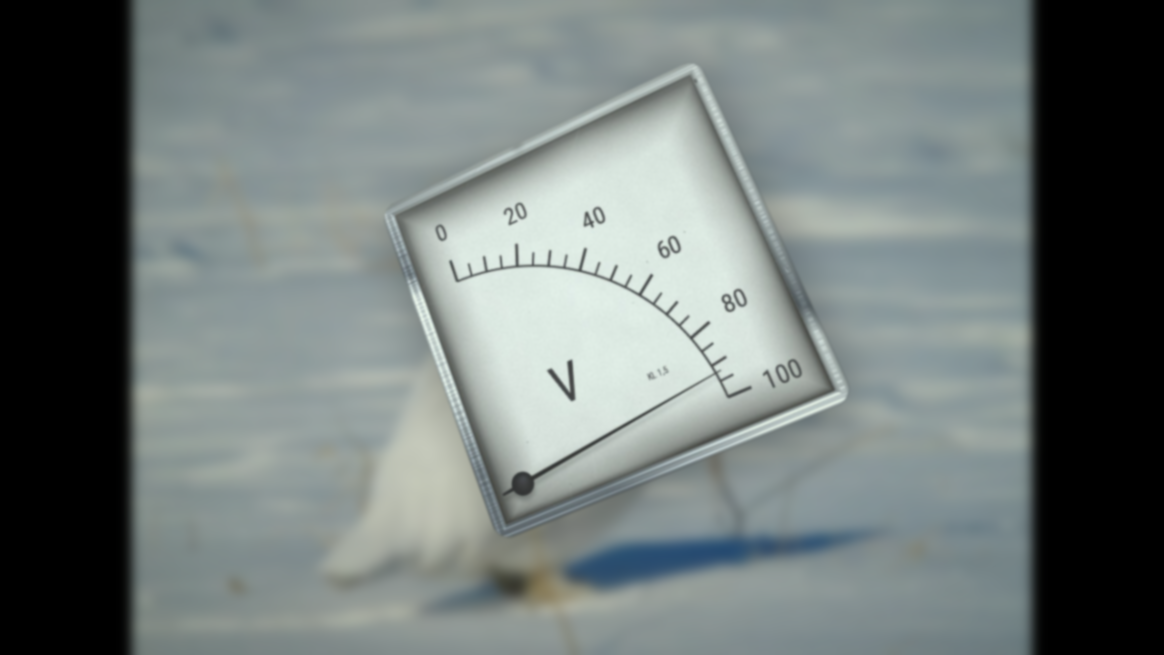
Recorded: 92.5 V
